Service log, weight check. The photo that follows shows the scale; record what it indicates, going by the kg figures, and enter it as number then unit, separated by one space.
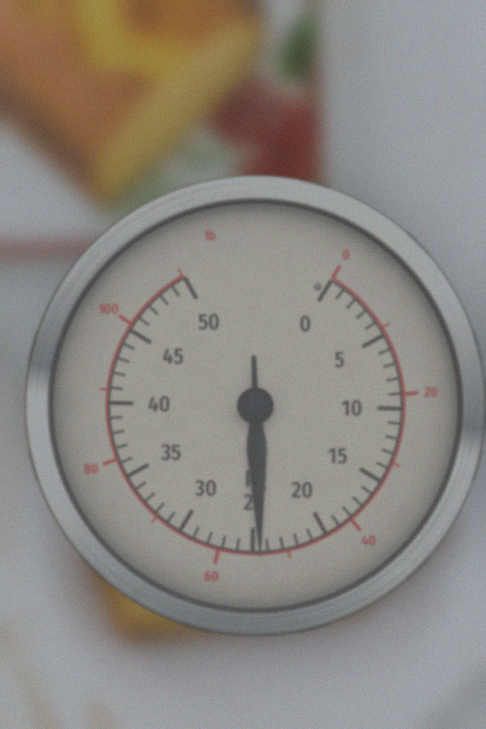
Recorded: 24.5 kg
